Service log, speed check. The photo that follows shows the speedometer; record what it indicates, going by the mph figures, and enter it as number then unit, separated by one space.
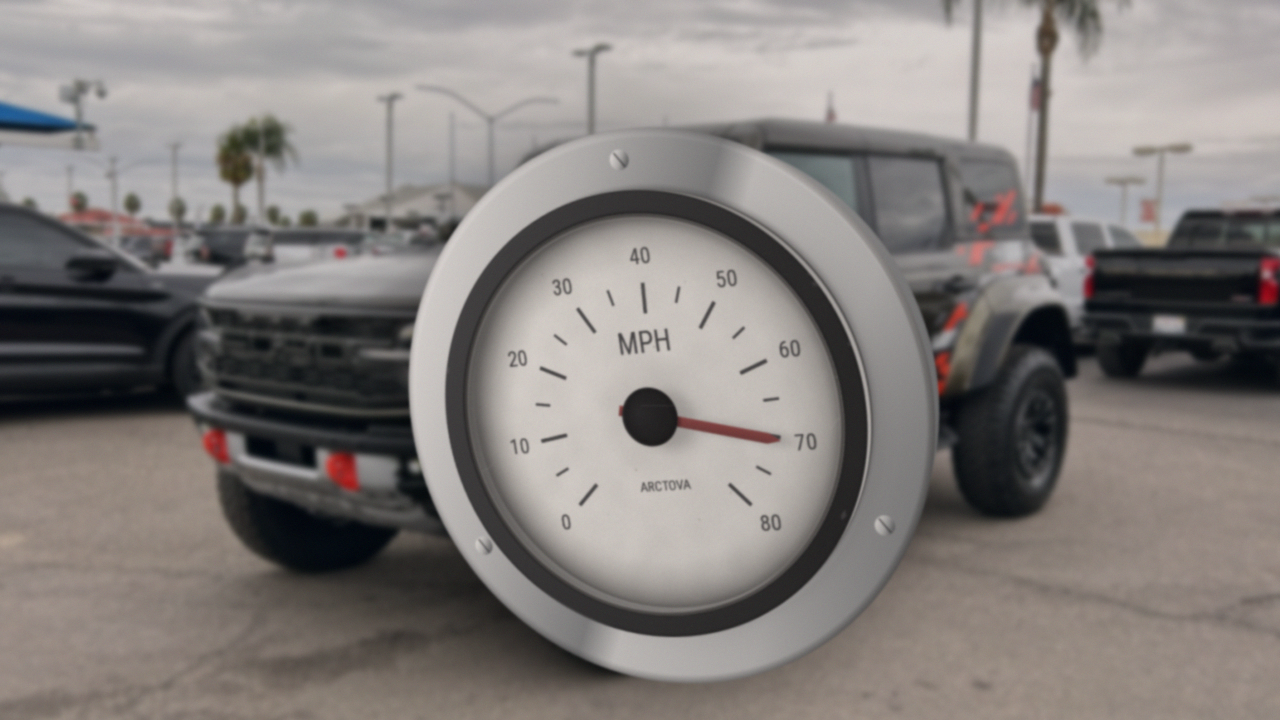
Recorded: 70 mph
